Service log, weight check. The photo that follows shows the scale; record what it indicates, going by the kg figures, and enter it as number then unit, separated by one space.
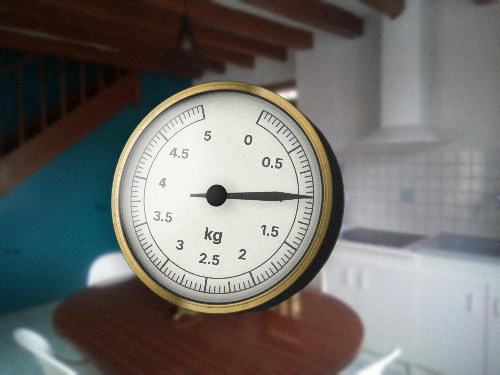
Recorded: 1 kg
